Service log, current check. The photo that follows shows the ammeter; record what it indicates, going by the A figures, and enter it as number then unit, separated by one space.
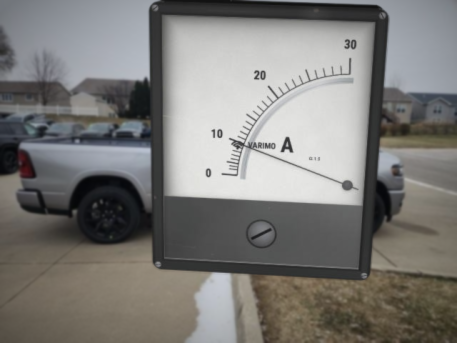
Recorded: 10 A
